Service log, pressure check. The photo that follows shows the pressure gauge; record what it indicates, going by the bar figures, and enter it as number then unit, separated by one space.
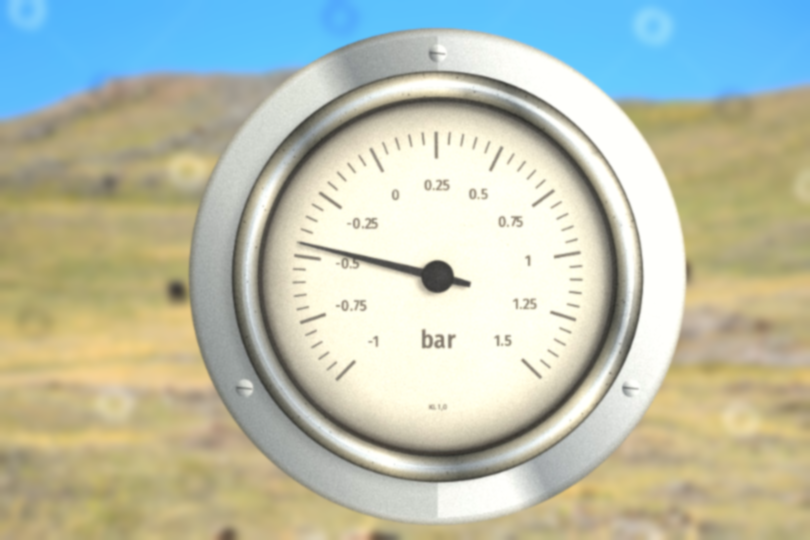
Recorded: -0.45 bar
